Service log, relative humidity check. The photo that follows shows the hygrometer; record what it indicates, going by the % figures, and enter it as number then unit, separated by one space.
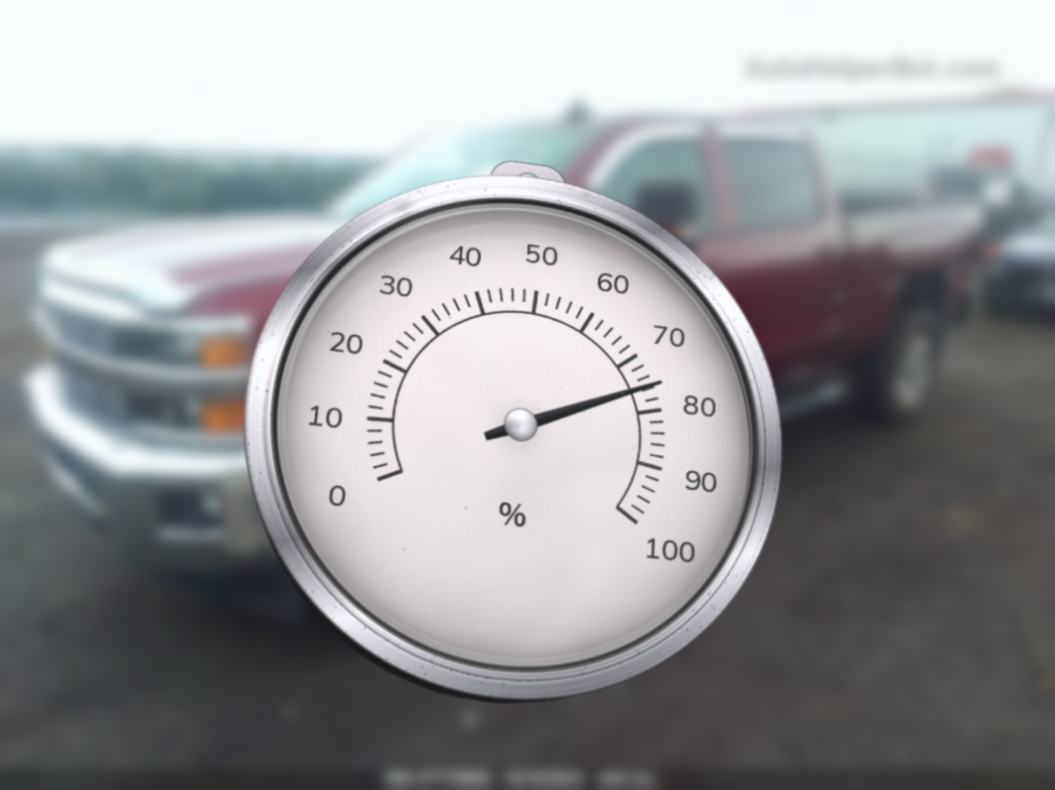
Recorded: 76 %
